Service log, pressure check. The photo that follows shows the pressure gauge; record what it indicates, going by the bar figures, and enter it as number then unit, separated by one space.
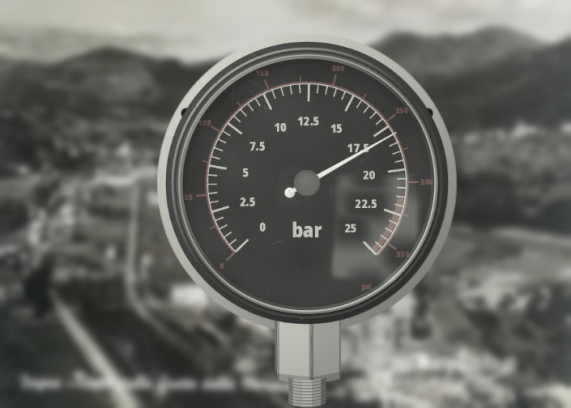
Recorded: 18 bar
